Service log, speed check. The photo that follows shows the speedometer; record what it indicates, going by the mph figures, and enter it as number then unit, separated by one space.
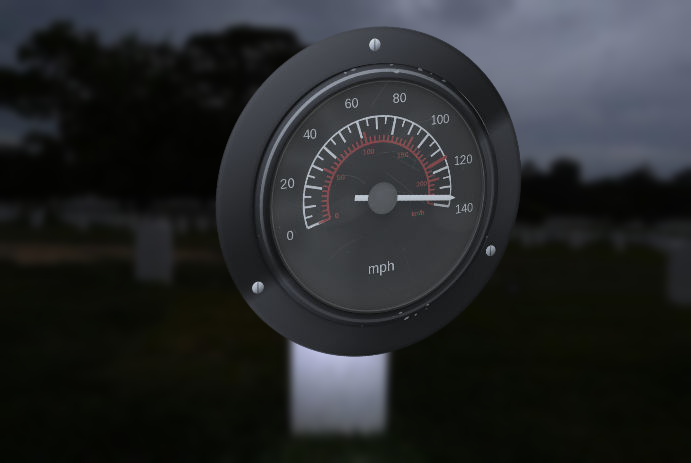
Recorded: 135 mph
